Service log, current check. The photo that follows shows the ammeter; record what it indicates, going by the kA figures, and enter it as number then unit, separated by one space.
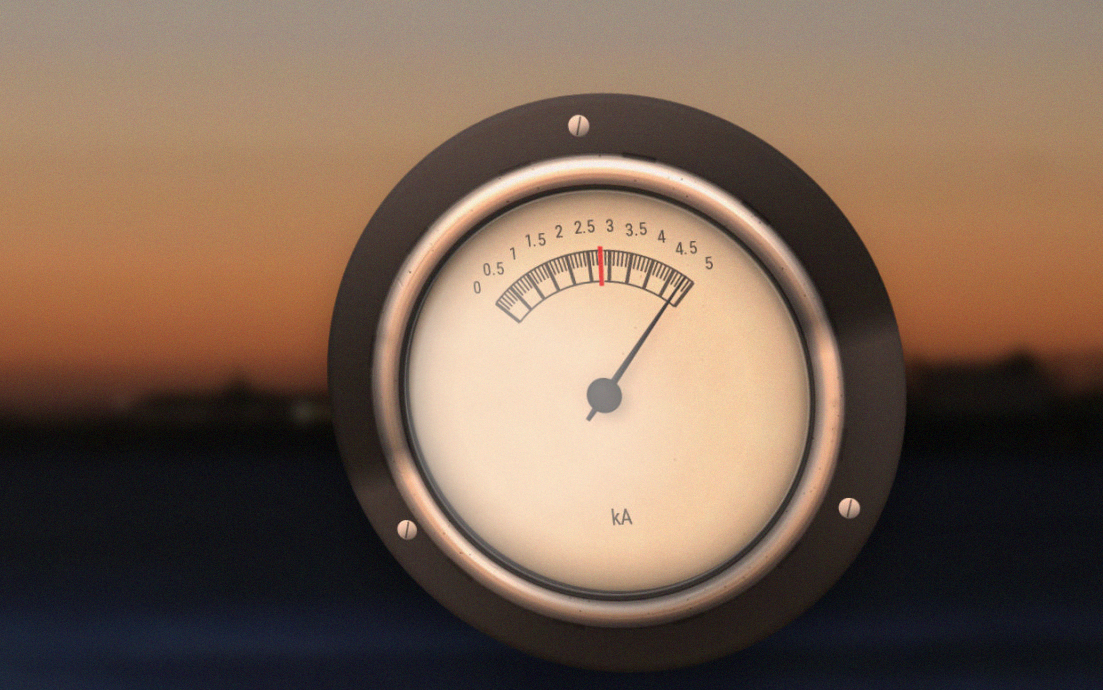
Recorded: 4.8 kA
